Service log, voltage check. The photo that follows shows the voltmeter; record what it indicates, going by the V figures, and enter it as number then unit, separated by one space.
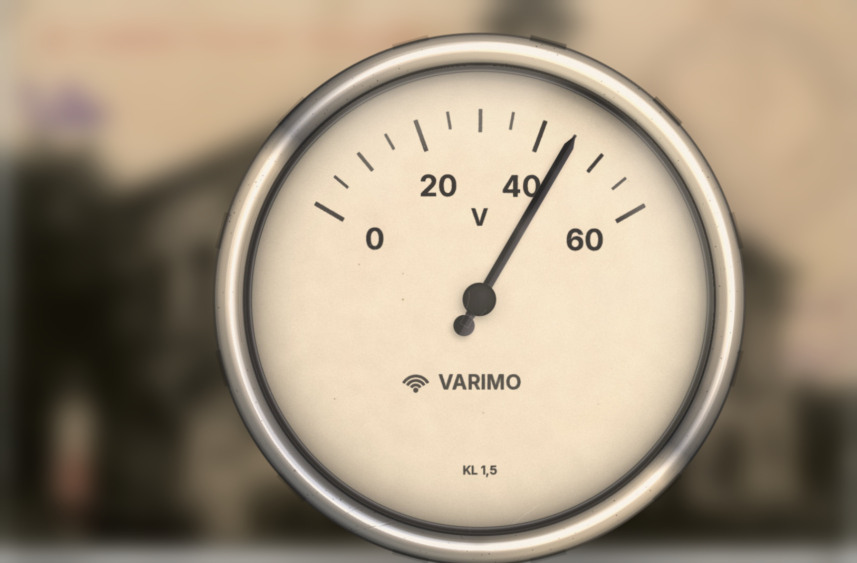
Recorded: 45 V
